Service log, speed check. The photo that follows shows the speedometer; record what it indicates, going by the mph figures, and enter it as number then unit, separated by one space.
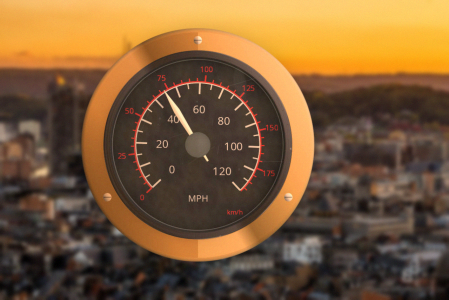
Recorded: 45 mph
